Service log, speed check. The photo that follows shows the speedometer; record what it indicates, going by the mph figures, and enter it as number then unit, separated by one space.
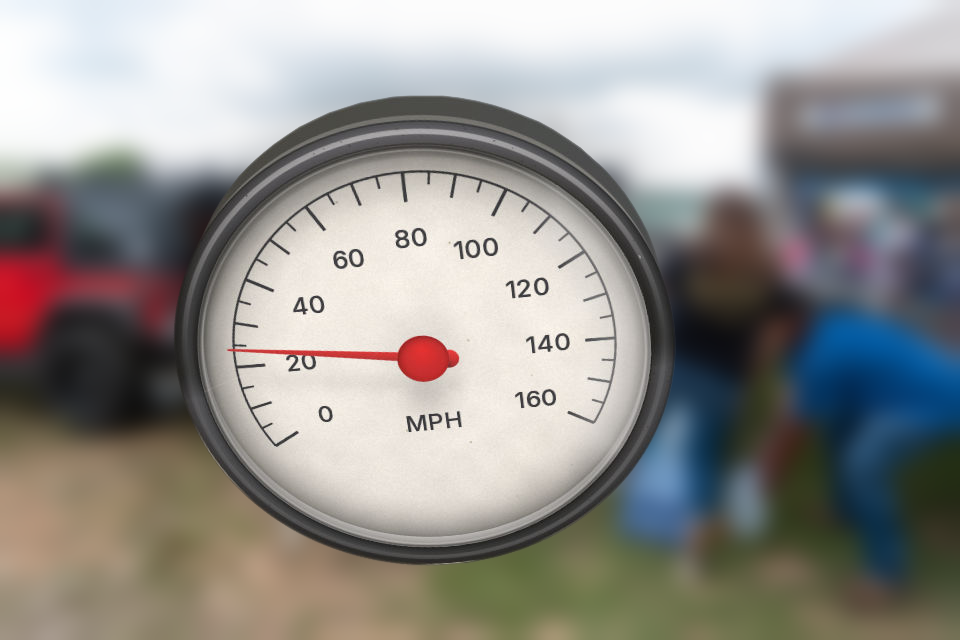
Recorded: 25 mph
